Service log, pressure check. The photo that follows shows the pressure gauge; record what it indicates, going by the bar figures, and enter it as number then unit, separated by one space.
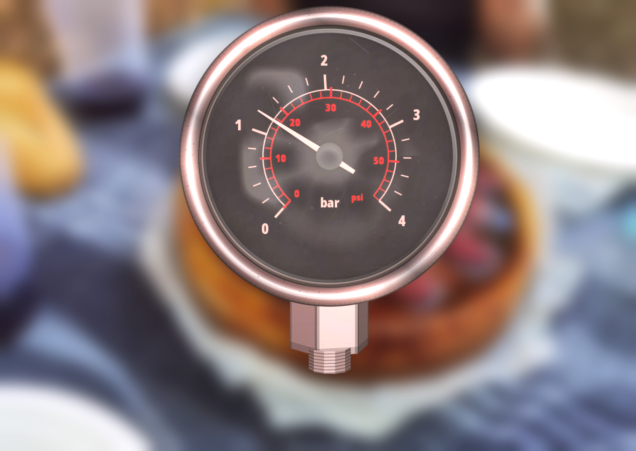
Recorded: 1.2 bar
